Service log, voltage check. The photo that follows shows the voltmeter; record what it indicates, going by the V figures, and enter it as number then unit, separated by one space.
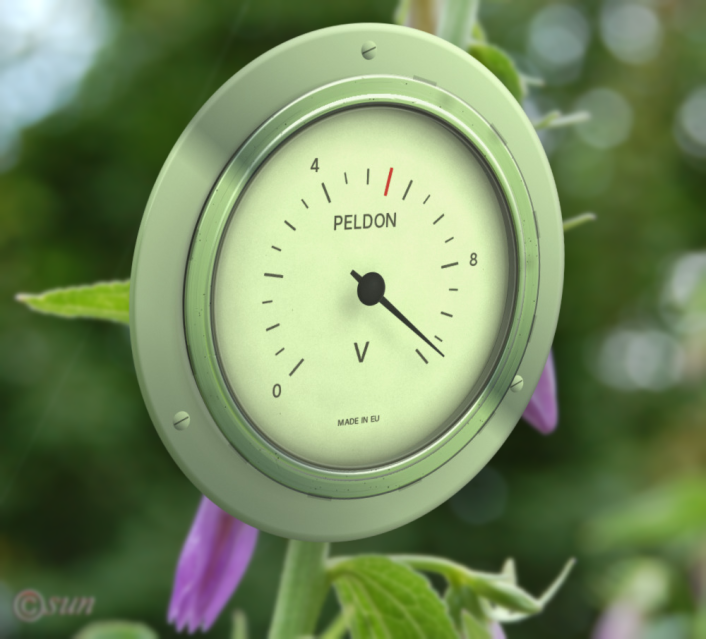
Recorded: 9.75 V
